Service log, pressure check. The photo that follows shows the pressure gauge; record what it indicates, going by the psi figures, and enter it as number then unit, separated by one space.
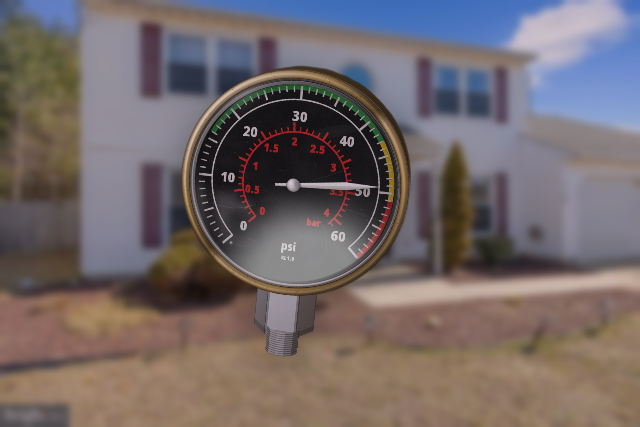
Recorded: 49 psi
